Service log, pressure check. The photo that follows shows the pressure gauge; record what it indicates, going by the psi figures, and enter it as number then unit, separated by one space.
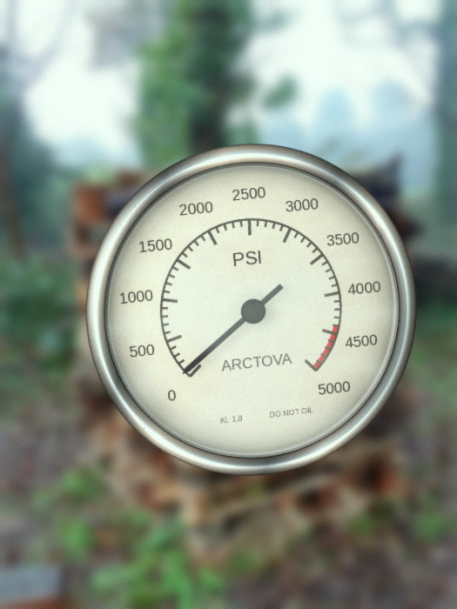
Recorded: 100 psi
